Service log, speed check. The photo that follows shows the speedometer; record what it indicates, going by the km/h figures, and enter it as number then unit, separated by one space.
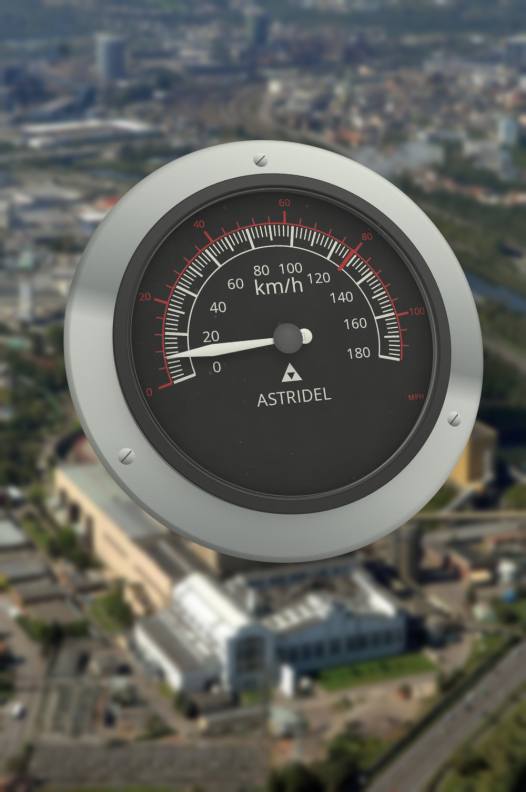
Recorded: 10 km/h
